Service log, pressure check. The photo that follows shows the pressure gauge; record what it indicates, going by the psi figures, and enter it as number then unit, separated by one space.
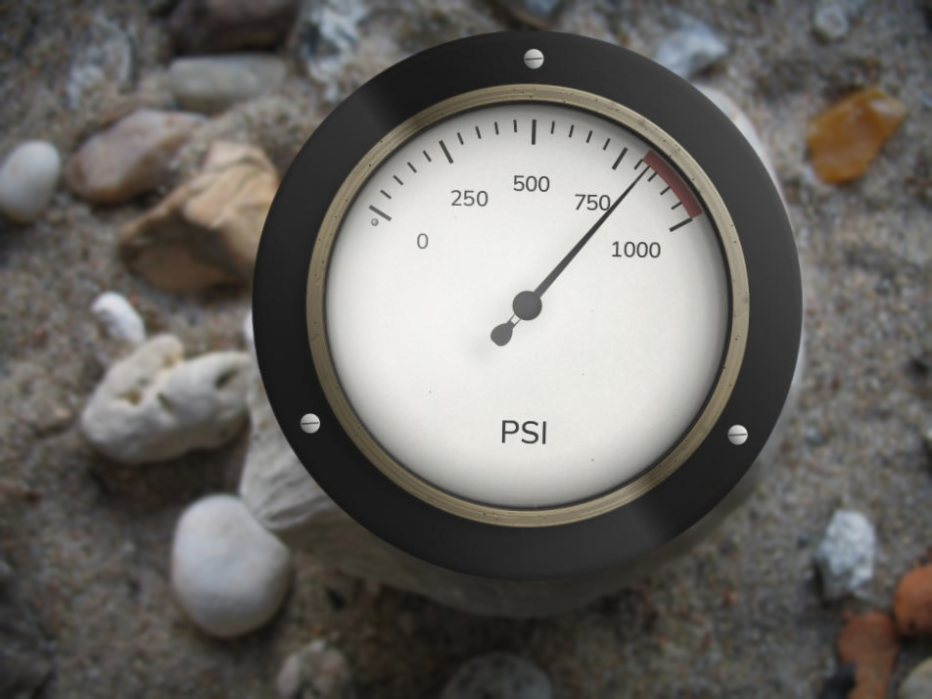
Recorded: 825 psi
